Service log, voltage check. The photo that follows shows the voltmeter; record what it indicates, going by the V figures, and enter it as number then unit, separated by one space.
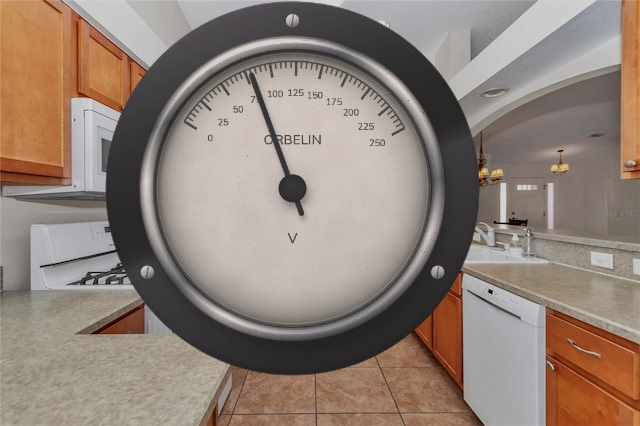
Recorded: 80 V
